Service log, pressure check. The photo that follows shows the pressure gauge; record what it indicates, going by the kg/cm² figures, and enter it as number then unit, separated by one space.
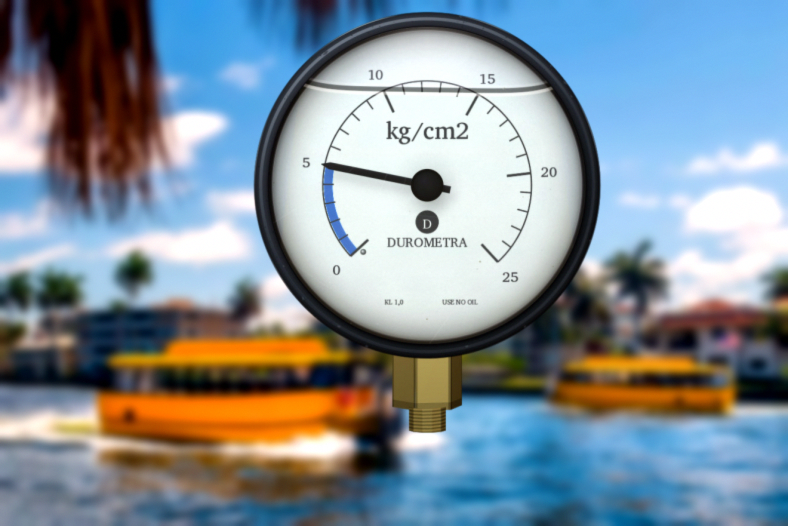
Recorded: 5 kg/cm²
